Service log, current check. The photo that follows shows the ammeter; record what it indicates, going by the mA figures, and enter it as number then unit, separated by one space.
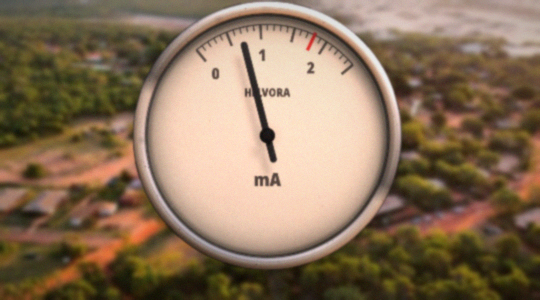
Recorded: 0.7 mA
